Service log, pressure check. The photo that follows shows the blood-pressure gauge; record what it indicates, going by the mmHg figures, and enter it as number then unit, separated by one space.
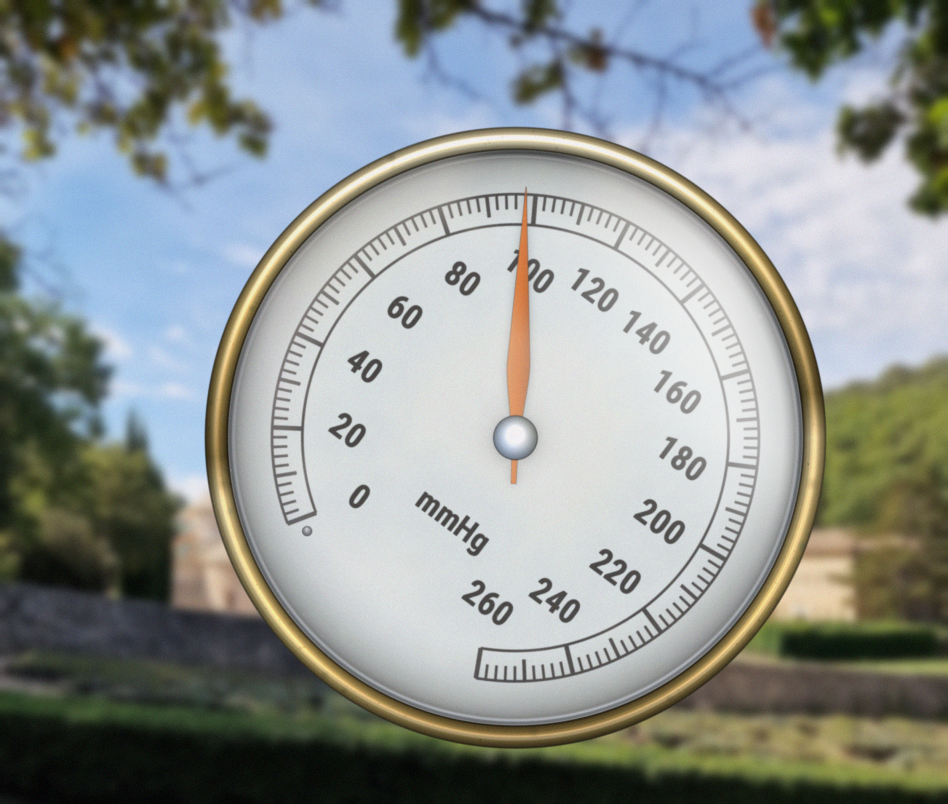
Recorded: 98 mmHg
